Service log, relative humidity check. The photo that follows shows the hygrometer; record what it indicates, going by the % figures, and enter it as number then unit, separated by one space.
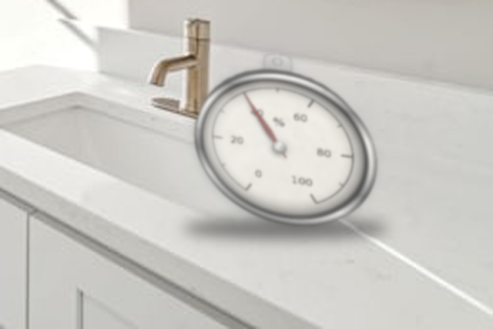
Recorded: 40 %
